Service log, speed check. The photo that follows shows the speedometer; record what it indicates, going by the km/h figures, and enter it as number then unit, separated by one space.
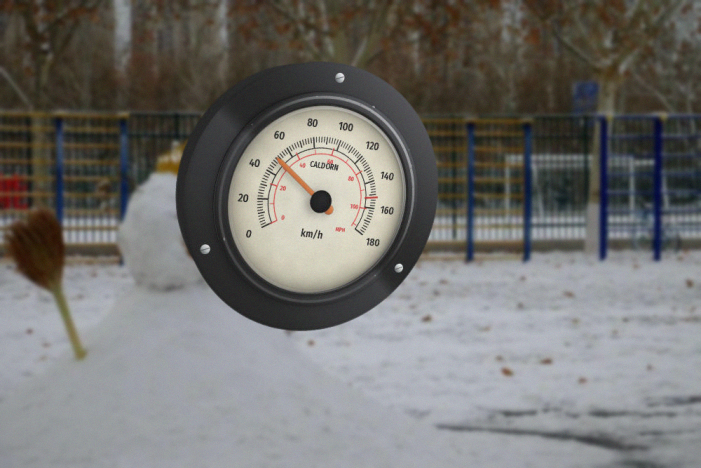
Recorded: 50 km/h
